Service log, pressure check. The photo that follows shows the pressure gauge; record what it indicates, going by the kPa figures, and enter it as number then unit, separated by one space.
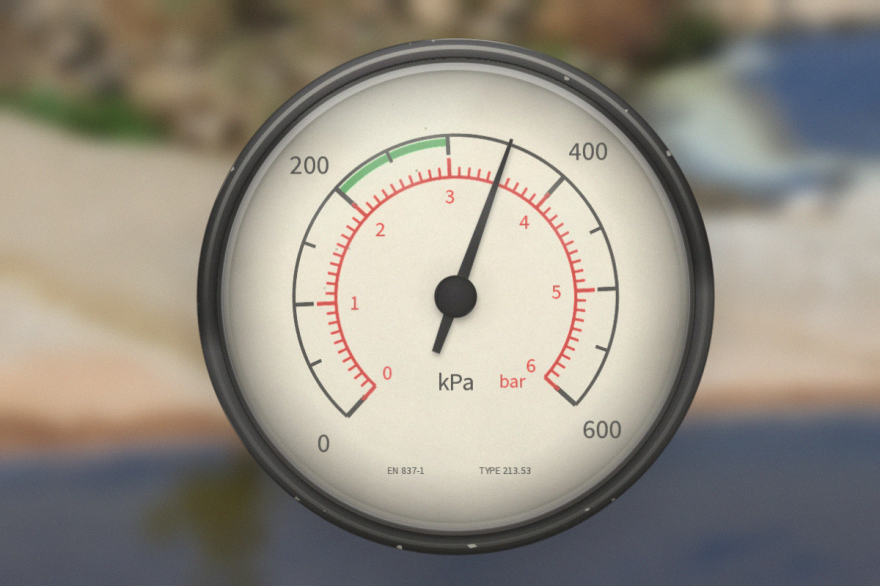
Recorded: 350 kPa
